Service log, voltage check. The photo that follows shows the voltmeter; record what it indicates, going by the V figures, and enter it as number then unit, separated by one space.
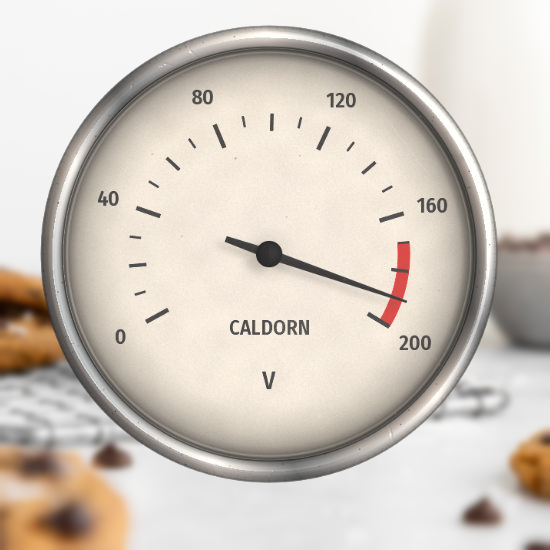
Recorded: 190 V
